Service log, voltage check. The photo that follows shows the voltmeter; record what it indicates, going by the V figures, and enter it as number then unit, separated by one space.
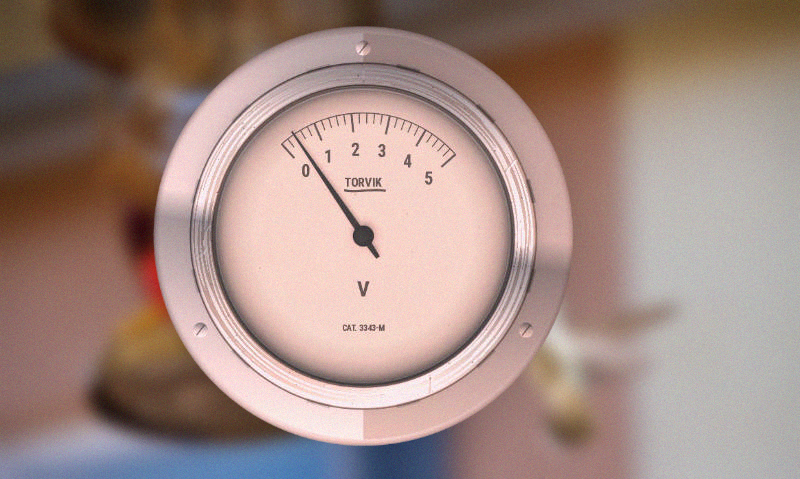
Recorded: 0.4 V
